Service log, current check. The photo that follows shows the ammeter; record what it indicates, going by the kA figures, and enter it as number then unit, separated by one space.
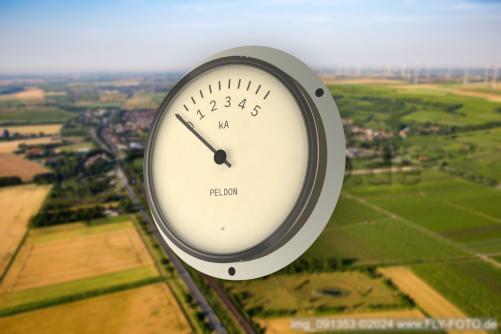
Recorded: 0 kA
